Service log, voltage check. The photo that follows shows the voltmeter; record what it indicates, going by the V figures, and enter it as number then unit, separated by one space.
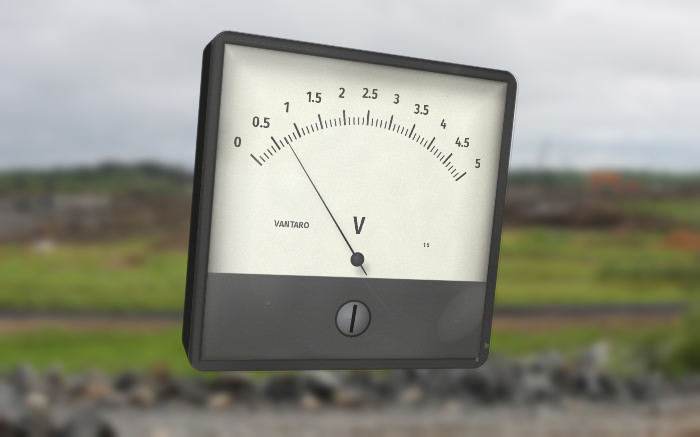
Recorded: 0.7 V
